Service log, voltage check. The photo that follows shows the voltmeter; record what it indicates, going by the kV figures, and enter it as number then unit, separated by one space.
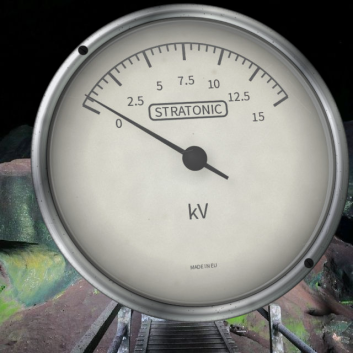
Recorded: 0.5 kV
